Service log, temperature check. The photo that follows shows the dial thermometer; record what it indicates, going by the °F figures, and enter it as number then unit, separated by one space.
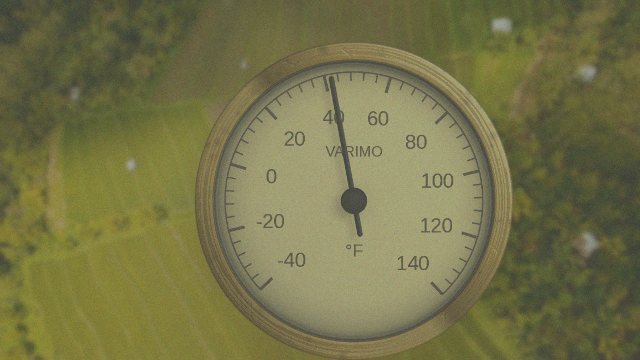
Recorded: 42 °F
